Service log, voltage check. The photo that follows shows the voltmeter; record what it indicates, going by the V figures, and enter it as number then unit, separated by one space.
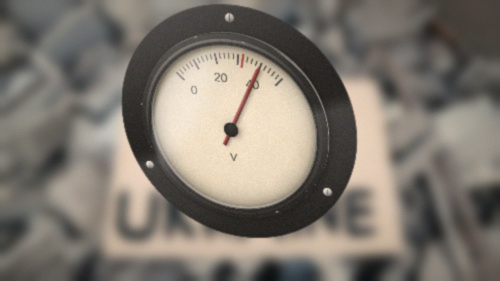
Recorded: 40 V
